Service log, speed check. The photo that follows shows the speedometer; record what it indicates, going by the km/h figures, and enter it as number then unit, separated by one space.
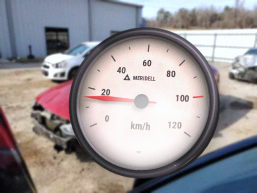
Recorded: 15 km/h
